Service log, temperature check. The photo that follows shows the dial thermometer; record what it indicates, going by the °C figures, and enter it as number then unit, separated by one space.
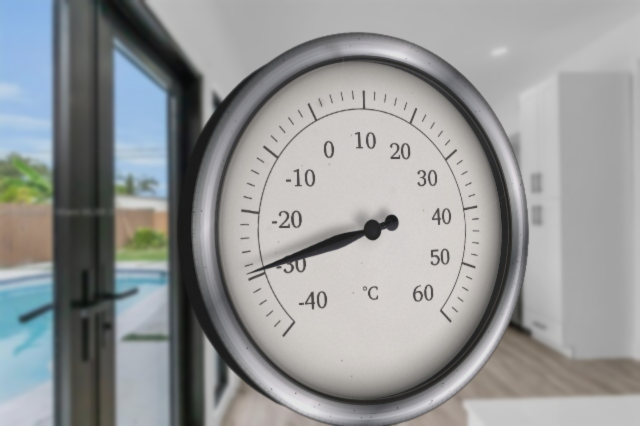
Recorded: -29 °C
